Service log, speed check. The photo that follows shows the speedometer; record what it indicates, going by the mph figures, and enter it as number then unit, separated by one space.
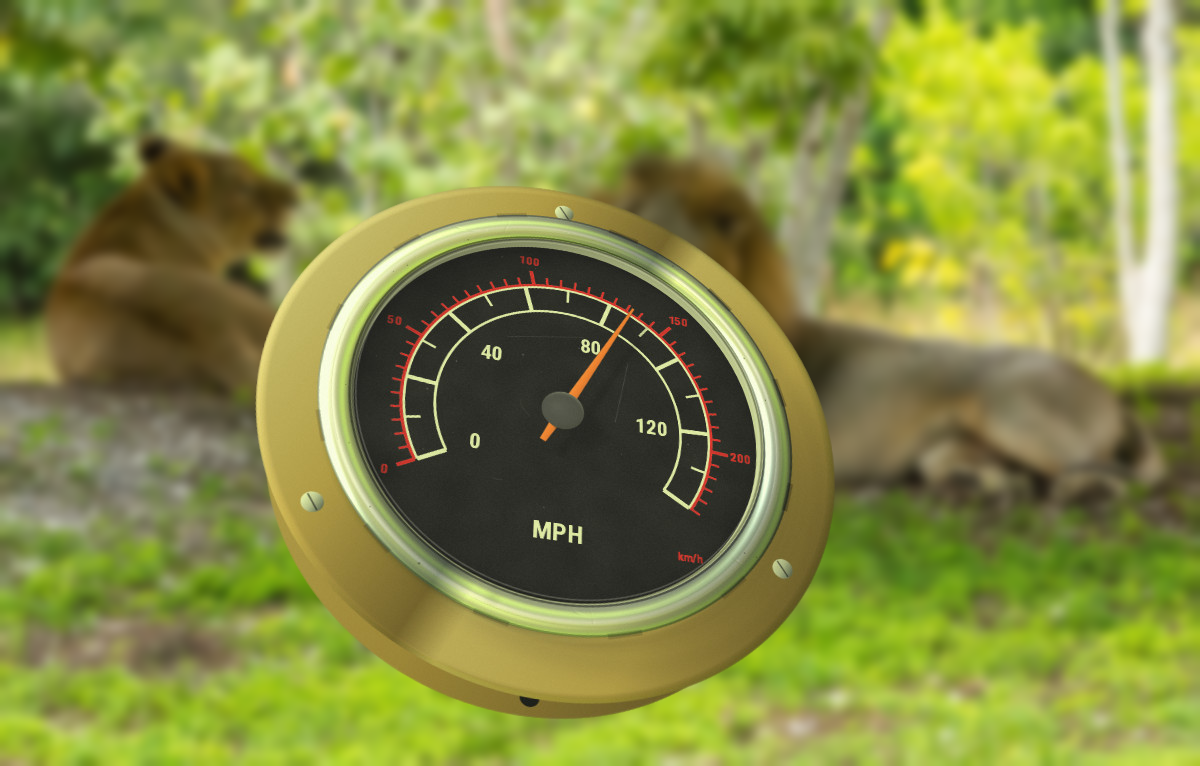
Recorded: 85 mph
